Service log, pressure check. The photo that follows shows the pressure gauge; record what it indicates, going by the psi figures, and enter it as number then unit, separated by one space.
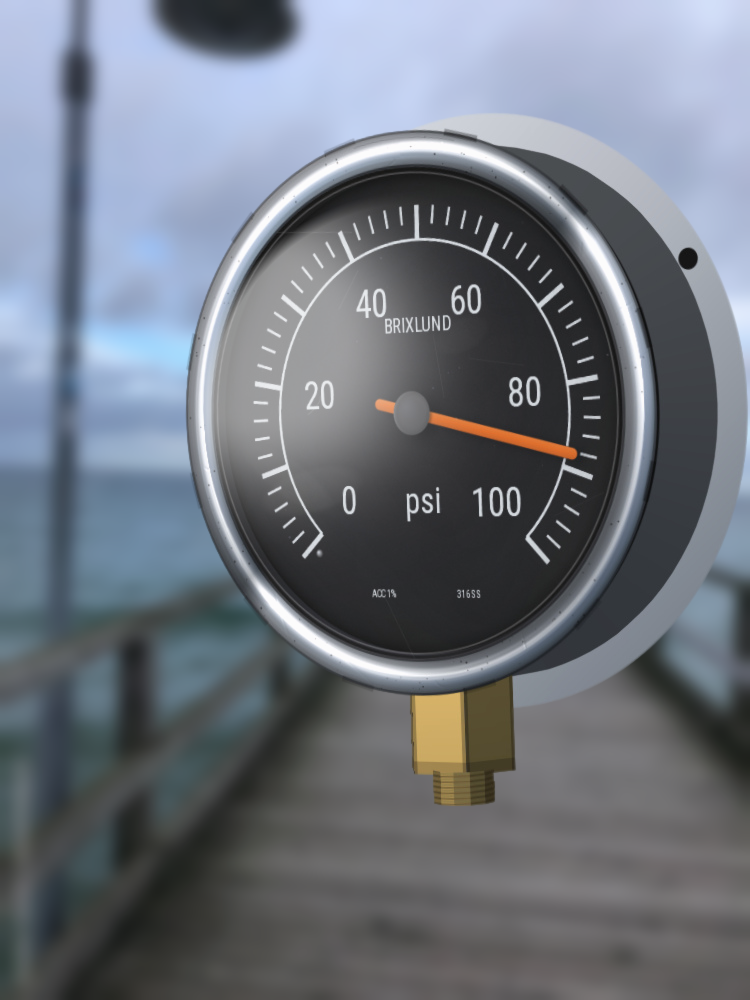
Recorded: 88 psi
